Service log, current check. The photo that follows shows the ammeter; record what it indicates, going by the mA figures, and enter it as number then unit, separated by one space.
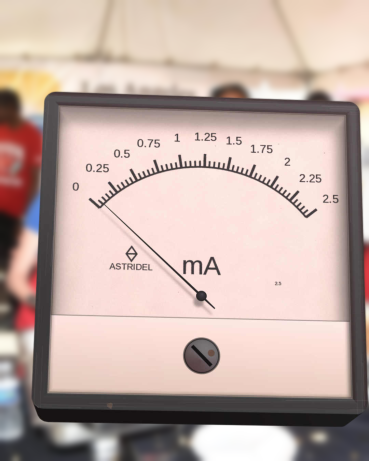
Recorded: 0.05 mA
